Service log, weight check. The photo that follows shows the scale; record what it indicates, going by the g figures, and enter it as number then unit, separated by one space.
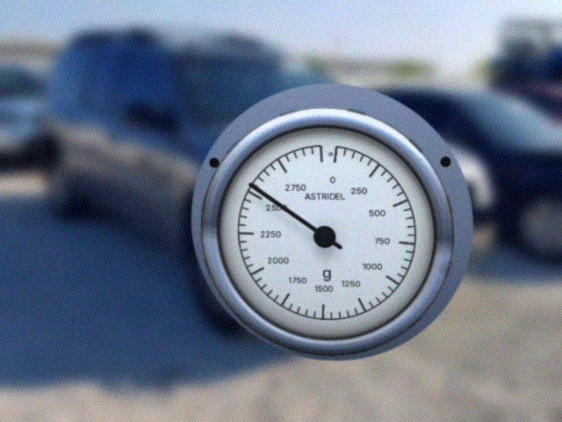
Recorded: 2550 g
